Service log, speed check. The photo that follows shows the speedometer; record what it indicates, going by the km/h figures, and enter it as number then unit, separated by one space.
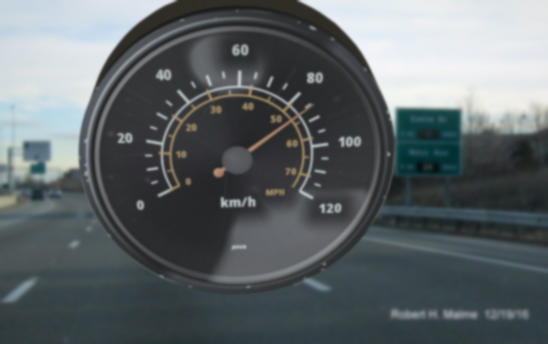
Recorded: 85 km/h
